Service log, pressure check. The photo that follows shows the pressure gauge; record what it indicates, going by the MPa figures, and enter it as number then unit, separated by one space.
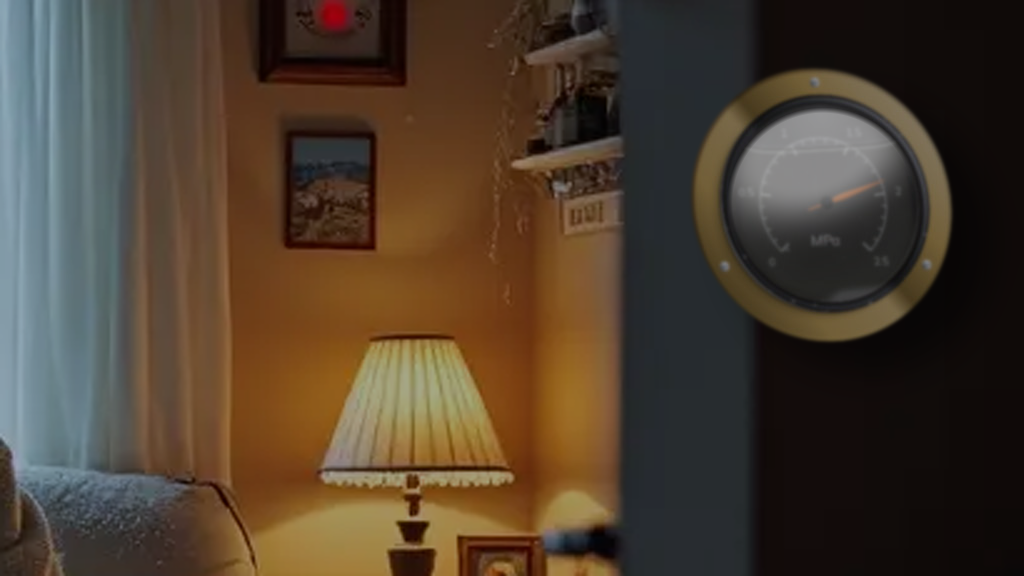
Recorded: 1.9 MPa
